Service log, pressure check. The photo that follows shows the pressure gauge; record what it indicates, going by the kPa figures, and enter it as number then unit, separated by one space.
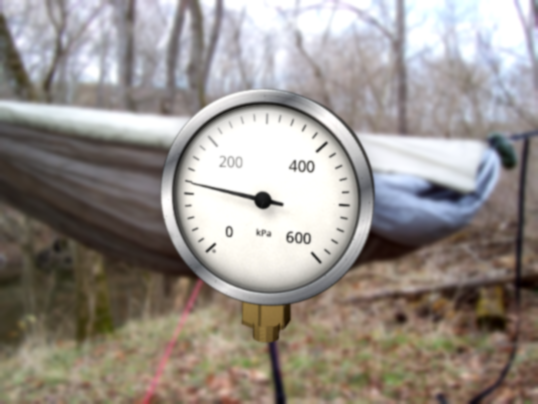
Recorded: 120 kPa
